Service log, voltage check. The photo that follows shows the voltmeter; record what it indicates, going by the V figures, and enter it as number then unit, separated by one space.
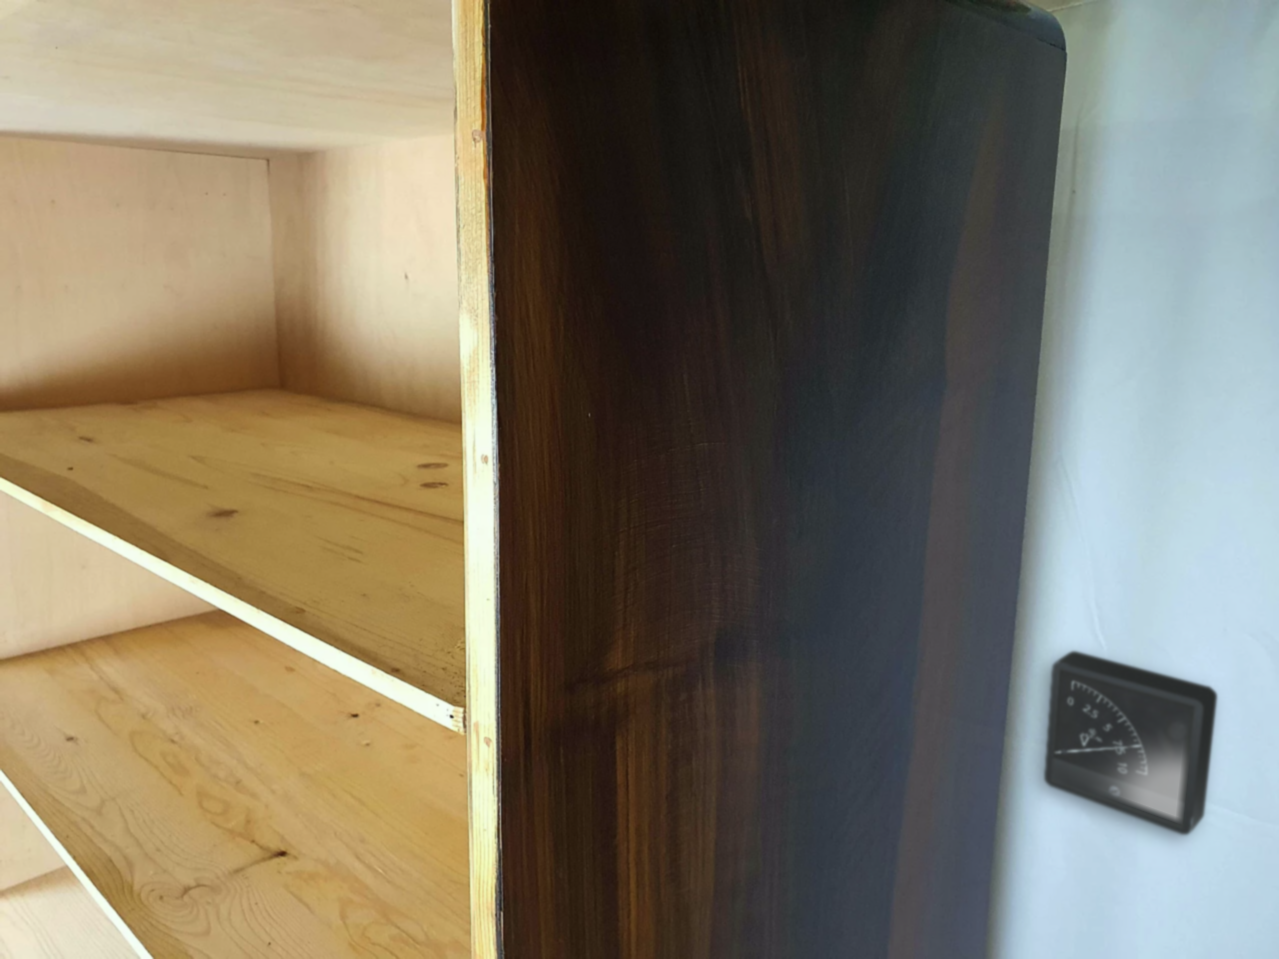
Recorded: 7.5 V
